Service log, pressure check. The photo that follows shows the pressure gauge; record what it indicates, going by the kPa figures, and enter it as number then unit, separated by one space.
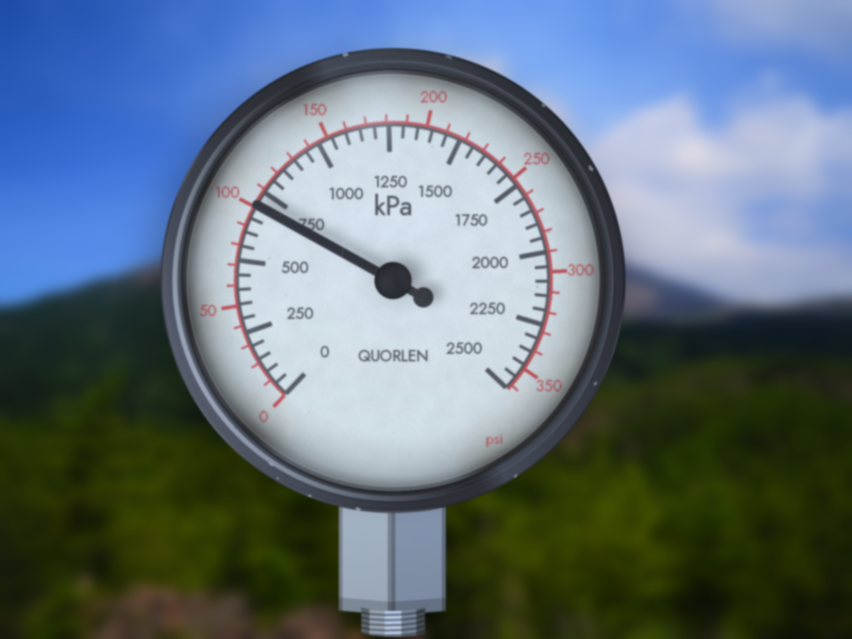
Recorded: 700 kPa
